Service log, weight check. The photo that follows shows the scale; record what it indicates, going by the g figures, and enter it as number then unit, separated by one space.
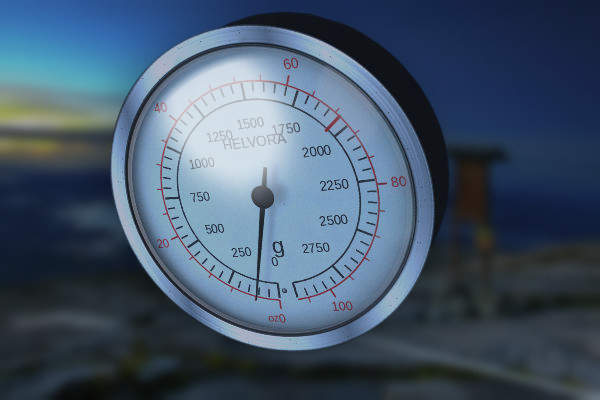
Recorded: 100 g
